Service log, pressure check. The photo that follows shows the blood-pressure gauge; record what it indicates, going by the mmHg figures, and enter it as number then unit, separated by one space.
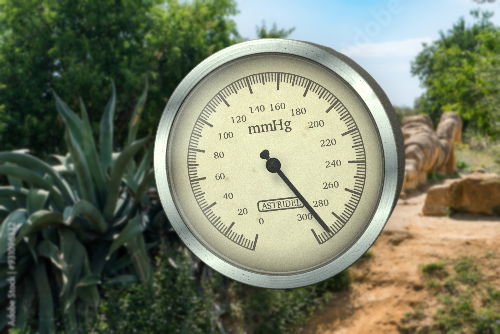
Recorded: 290 mmHg
